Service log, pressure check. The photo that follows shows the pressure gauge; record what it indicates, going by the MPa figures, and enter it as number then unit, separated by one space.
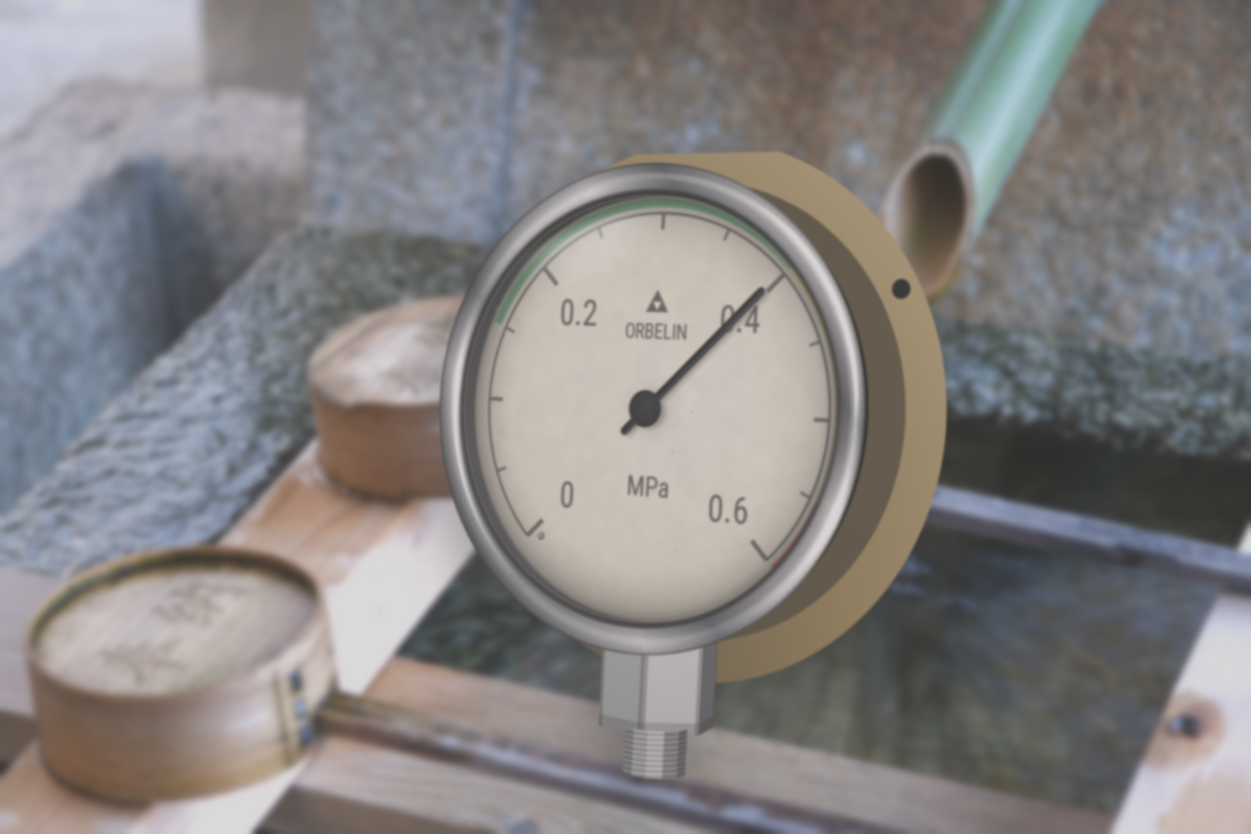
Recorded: 0.4 MPa
